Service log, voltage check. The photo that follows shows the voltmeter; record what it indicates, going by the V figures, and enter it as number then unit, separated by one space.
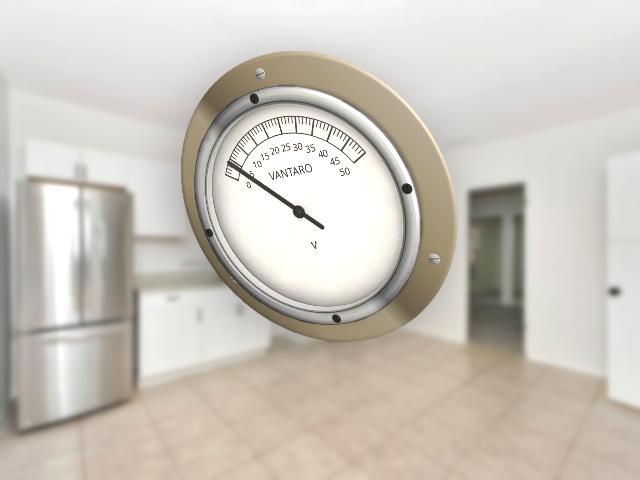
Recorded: 5 V
